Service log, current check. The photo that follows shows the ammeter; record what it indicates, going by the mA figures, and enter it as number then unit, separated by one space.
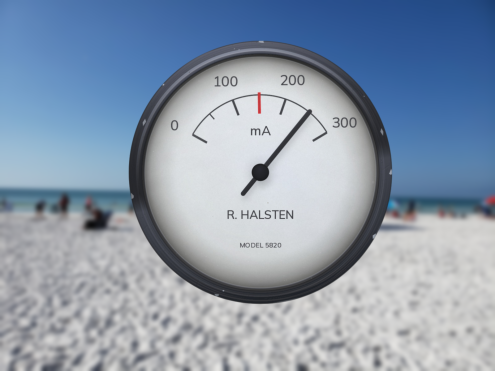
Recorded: 250 mA
